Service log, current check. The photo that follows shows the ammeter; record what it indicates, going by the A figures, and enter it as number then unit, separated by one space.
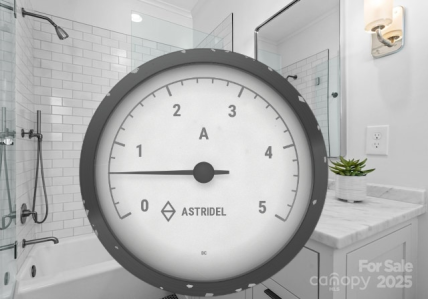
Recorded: 0.6 A
